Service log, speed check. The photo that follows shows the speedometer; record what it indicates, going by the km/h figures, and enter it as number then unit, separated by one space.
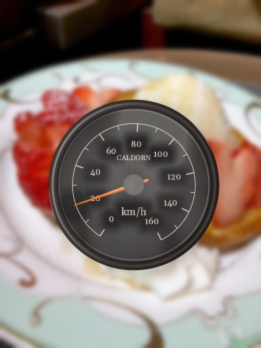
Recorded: 20 km/h
